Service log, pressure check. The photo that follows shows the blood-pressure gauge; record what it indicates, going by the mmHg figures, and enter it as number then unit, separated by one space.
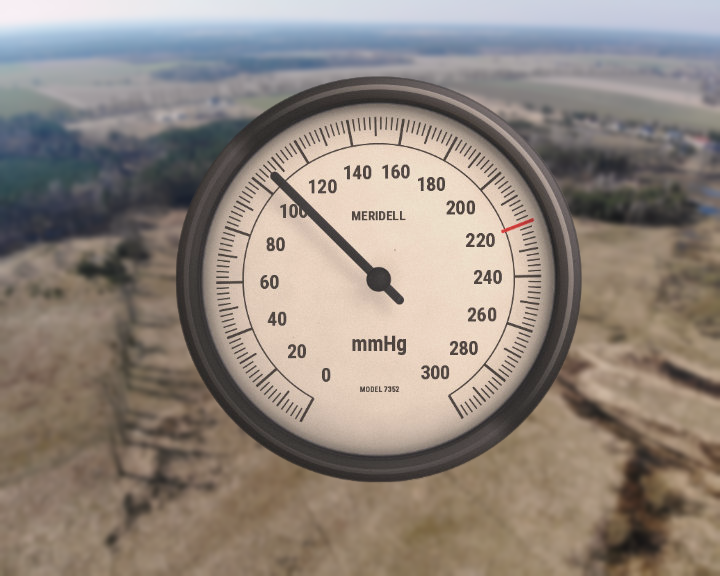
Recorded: 106 mmHg
